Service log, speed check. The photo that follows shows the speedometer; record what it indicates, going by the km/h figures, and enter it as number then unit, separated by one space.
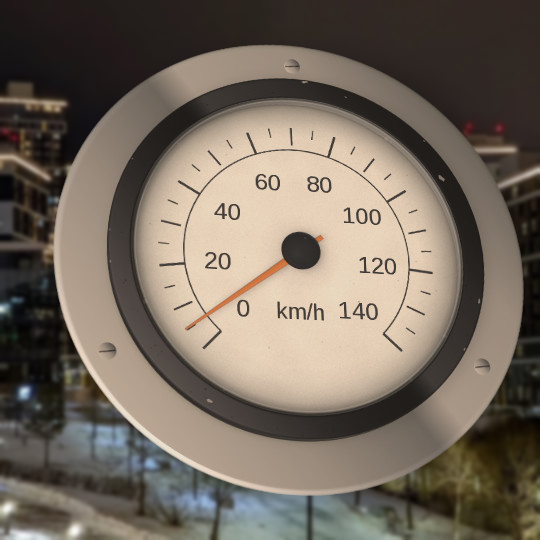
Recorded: 5 km/h
